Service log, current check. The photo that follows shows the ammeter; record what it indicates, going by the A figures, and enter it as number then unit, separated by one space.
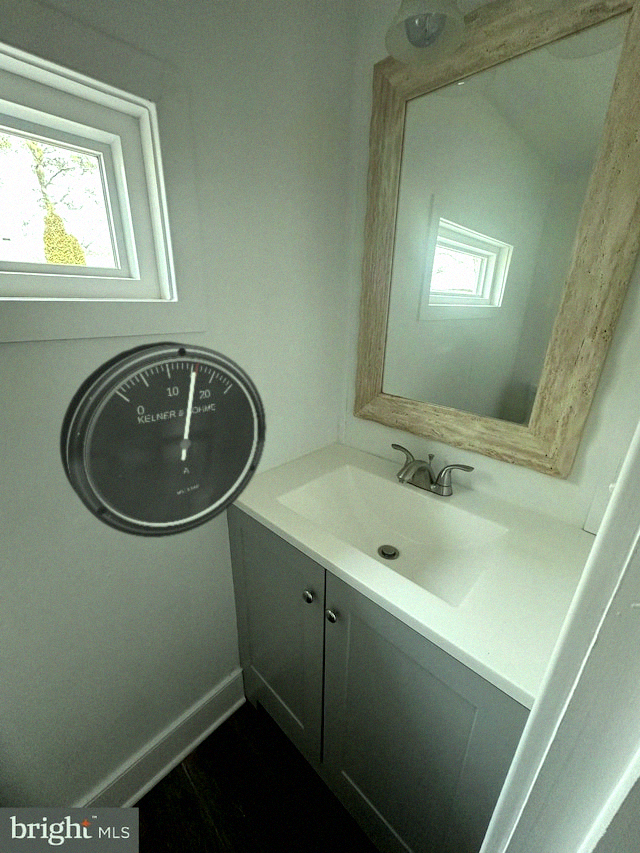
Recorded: 15 A
